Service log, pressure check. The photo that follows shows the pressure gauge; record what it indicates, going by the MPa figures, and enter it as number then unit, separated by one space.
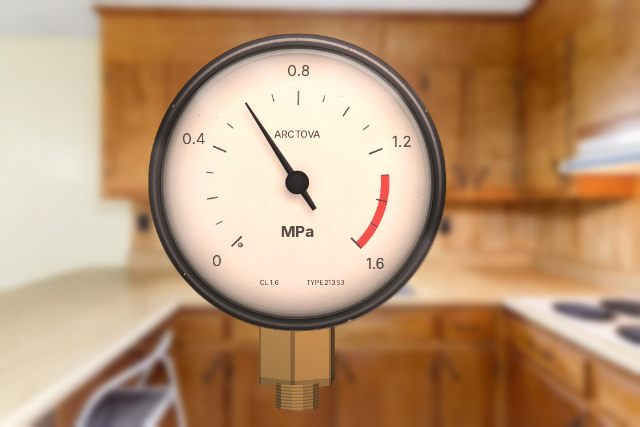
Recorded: 0.6 MPa
